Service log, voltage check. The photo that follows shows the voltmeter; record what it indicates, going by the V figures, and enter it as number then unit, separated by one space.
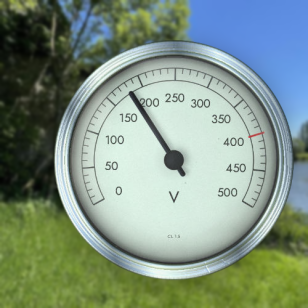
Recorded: 180 V
